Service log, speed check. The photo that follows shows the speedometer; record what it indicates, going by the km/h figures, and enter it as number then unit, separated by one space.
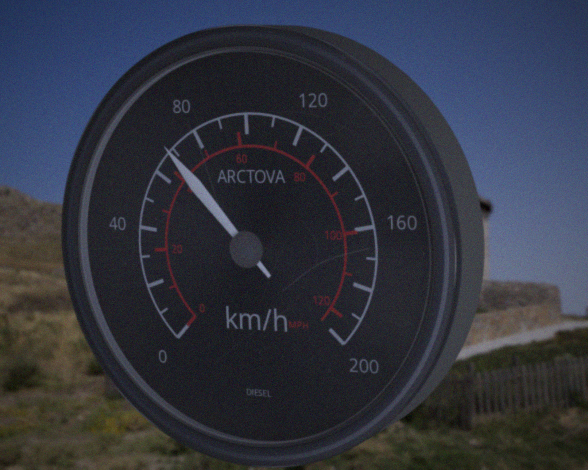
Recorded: 70 km/h
